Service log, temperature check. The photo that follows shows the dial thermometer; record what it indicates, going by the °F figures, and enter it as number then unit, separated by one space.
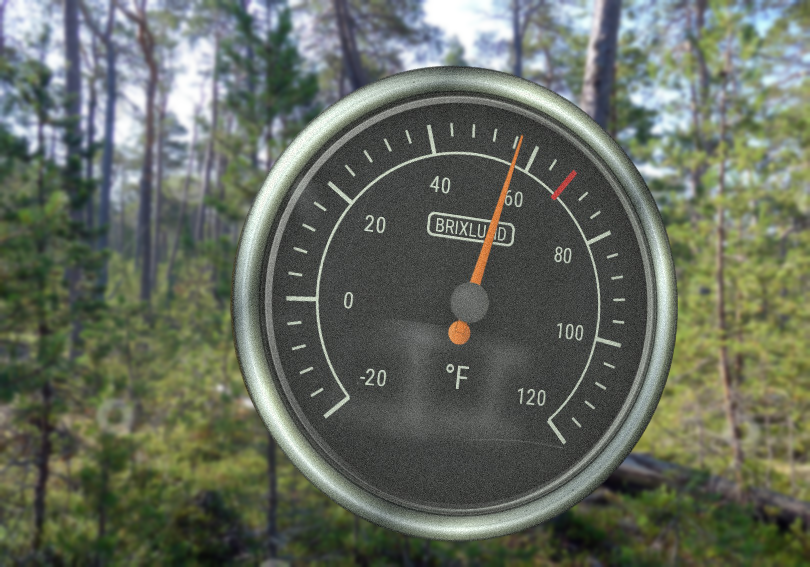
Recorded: 56 °F
